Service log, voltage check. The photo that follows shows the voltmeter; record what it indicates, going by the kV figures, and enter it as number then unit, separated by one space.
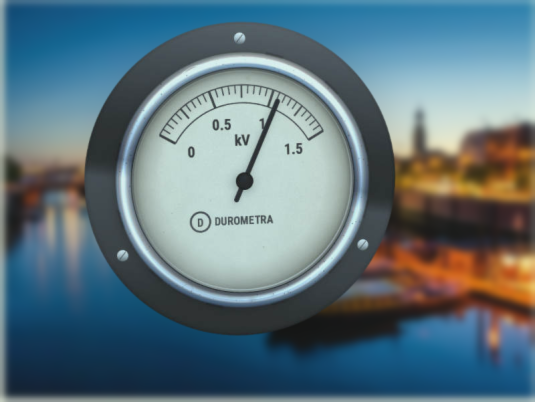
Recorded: 1.05 kV
